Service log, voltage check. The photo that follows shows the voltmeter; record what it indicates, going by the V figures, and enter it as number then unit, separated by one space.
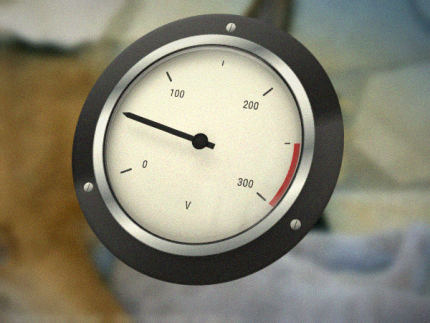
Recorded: 50 V
